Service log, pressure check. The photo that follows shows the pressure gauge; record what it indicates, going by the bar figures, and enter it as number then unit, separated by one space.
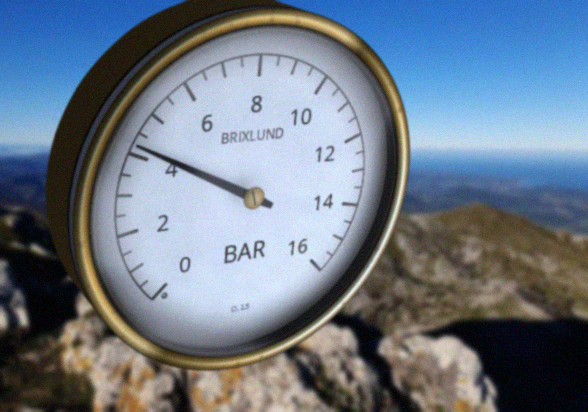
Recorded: 4.25 bar
